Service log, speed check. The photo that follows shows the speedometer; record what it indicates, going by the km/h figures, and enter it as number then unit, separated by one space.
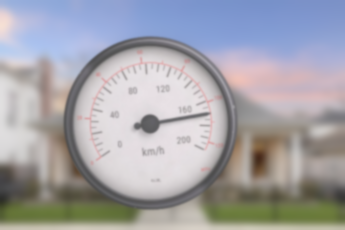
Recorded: 170 km/h
